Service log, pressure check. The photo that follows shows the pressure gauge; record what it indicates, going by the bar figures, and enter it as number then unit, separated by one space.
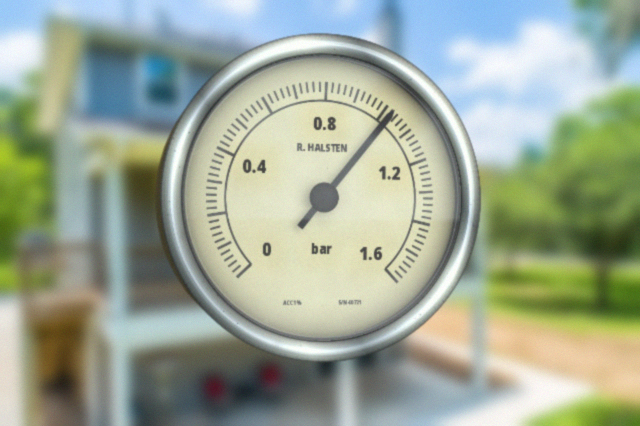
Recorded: 1.02 bar
